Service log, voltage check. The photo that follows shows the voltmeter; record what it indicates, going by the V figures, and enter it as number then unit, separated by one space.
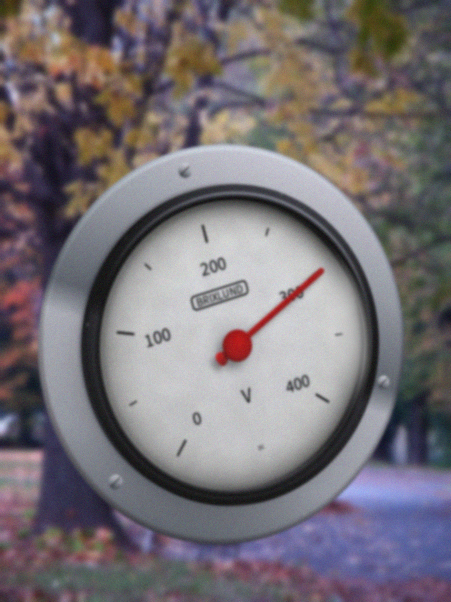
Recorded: 300 V
